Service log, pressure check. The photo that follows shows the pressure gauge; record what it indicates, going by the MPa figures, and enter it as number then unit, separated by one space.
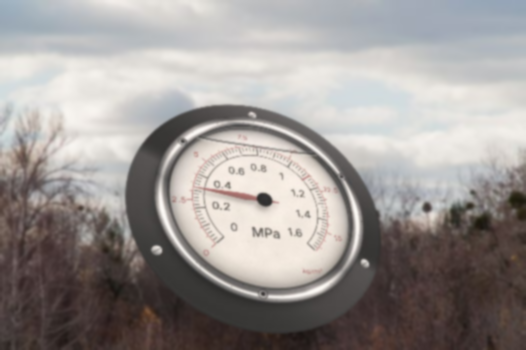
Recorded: 0.3 MPa
